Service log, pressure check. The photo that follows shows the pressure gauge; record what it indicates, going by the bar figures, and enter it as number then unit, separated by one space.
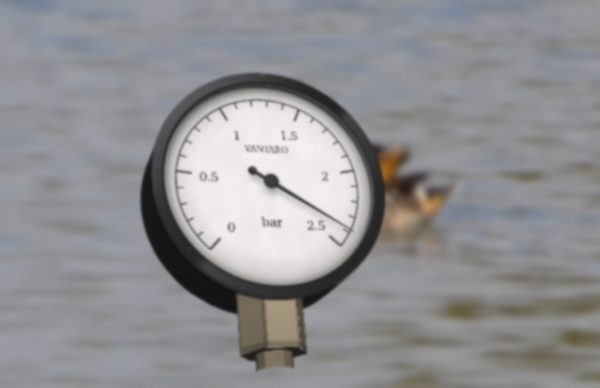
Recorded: 2.4 bar
